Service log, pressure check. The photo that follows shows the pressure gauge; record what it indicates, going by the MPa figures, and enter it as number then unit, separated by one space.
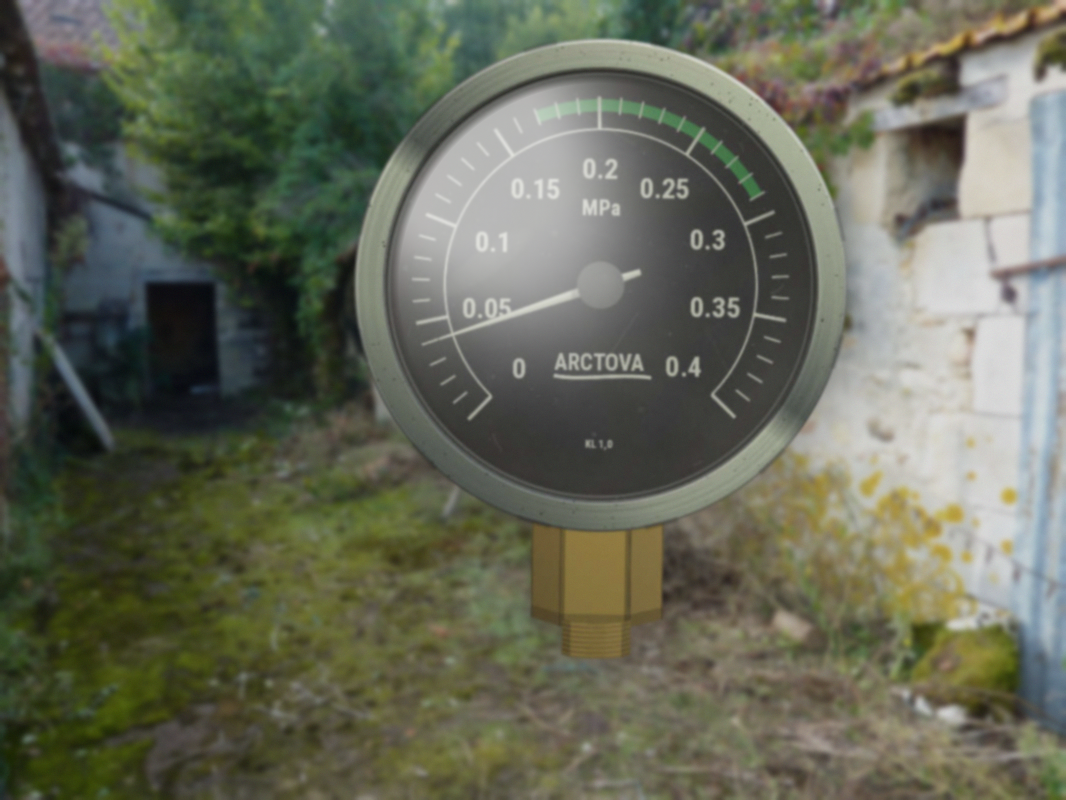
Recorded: 0.04 MPa
